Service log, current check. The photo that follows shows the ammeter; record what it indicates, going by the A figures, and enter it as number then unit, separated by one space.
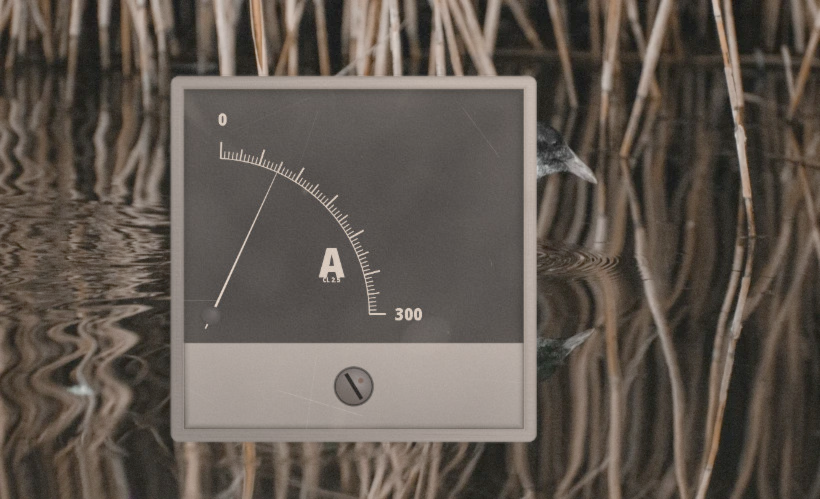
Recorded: 75 A
